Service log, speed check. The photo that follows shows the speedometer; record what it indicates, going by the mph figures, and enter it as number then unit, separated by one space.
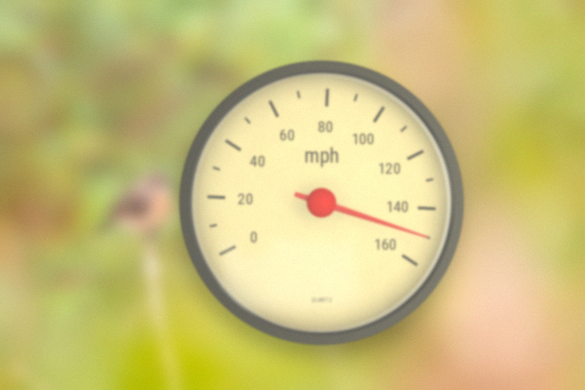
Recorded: 150 mph
